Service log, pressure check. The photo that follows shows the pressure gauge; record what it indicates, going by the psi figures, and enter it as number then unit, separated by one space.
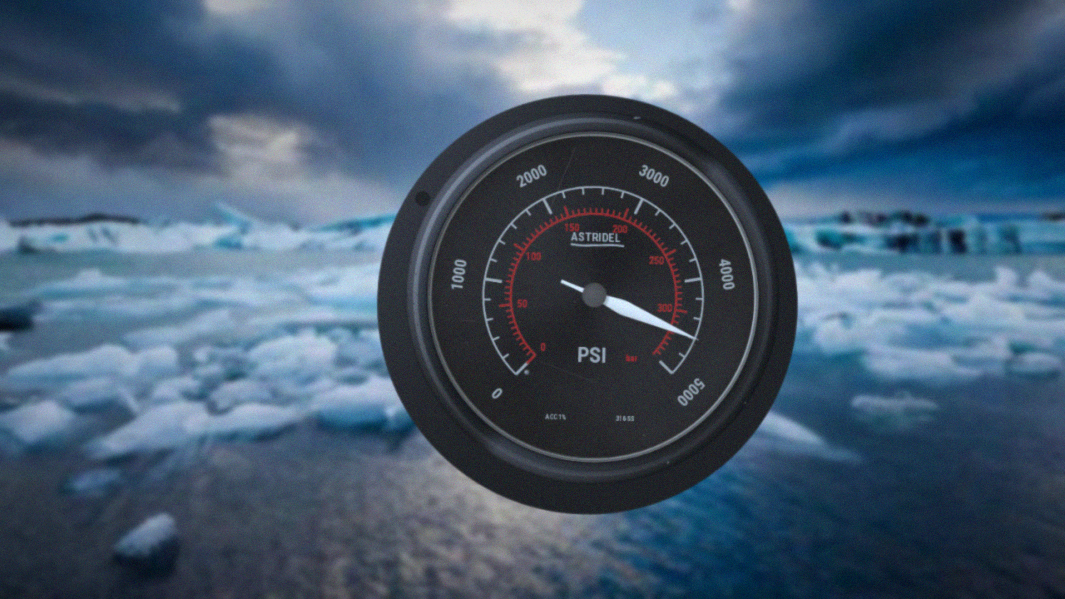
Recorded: 4600 psi
